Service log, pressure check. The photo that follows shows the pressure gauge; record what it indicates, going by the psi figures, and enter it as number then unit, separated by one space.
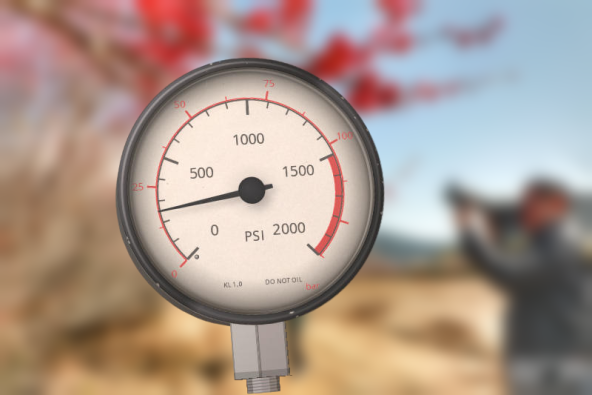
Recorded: 250 psi
